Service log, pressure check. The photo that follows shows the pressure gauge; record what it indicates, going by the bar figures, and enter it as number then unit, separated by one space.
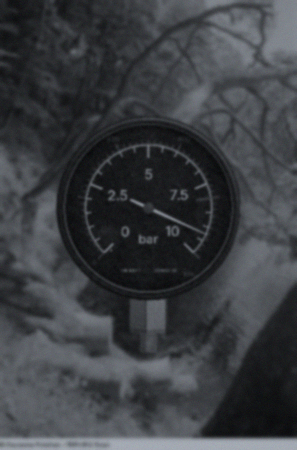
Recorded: 9.25 bar
